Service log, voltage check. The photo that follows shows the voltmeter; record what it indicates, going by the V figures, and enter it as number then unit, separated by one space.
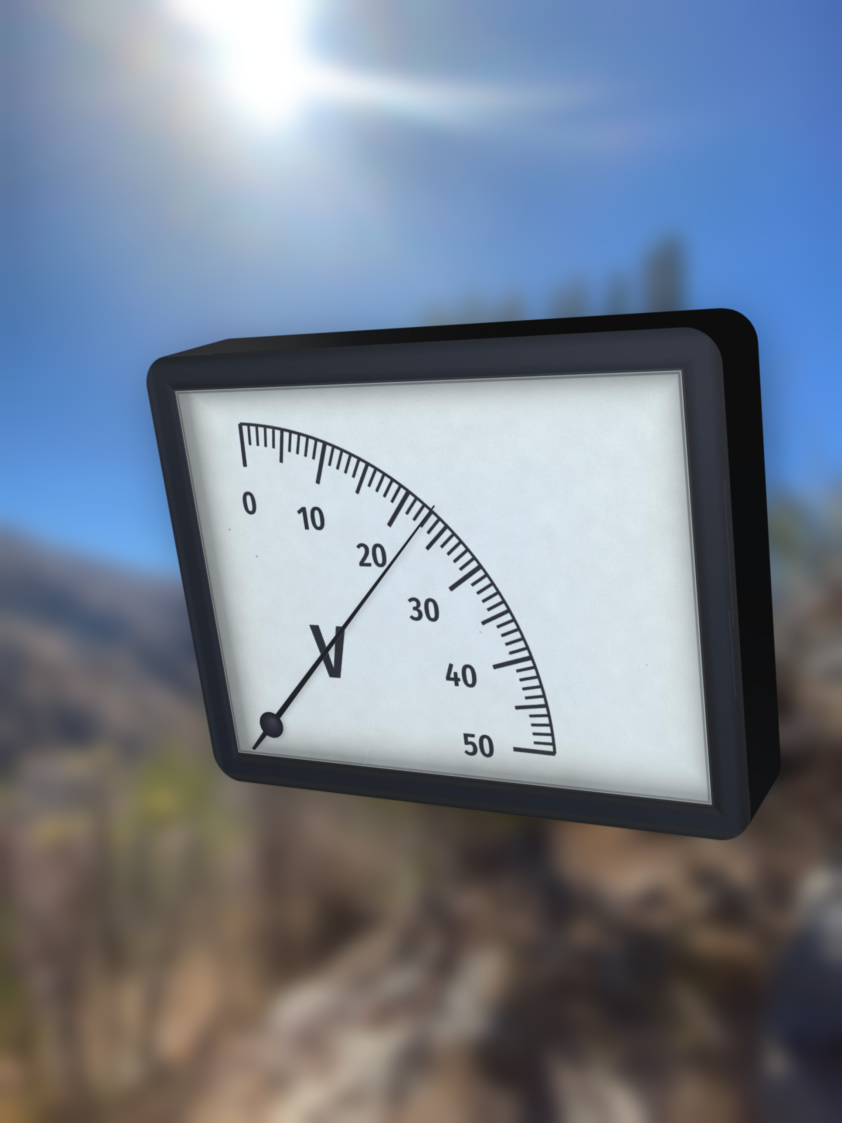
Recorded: 23 V
